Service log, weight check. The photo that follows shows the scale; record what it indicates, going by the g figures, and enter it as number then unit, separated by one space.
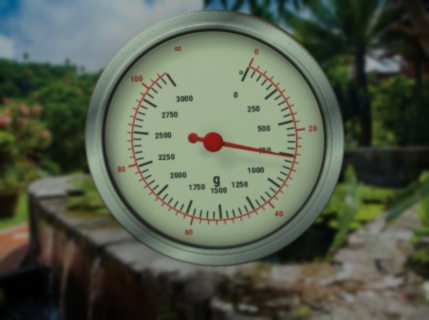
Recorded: 750 g
